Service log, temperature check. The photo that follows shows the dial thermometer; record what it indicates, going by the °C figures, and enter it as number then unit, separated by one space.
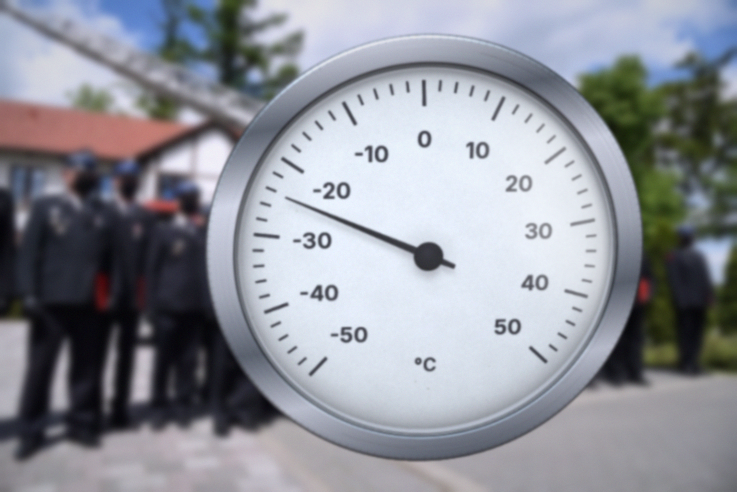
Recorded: -24 °C
